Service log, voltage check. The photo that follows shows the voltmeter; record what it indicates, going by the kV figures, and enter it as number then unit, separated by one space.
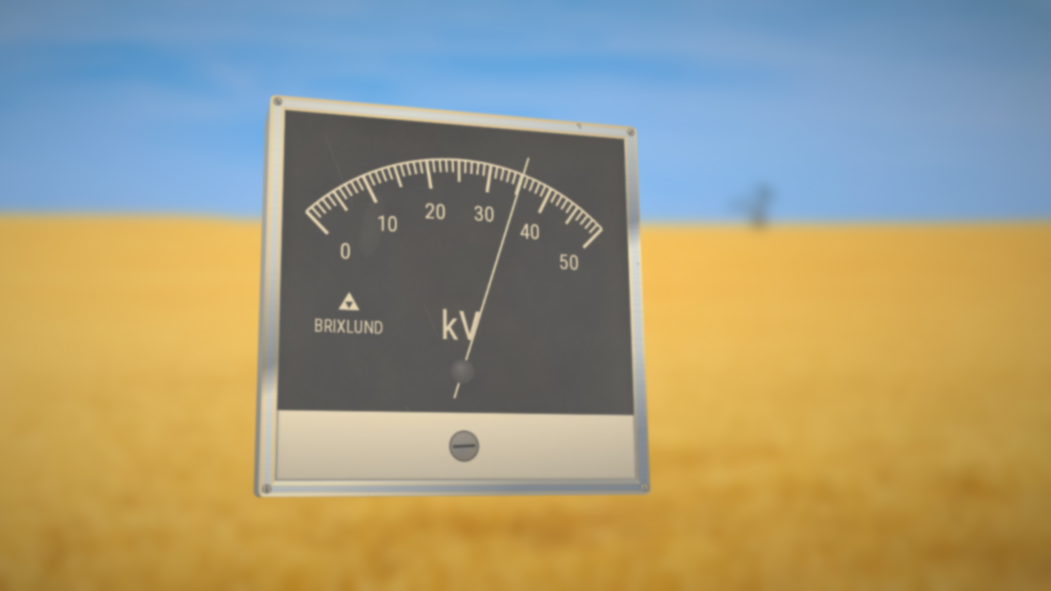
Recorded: 35 kV
